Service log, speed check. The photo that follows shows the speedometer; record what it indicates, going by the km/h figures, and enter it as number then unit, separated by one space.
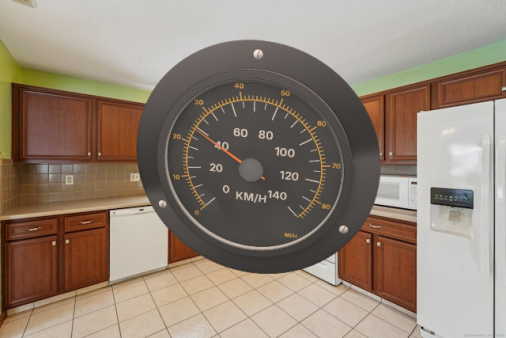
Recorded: 40 km/h
